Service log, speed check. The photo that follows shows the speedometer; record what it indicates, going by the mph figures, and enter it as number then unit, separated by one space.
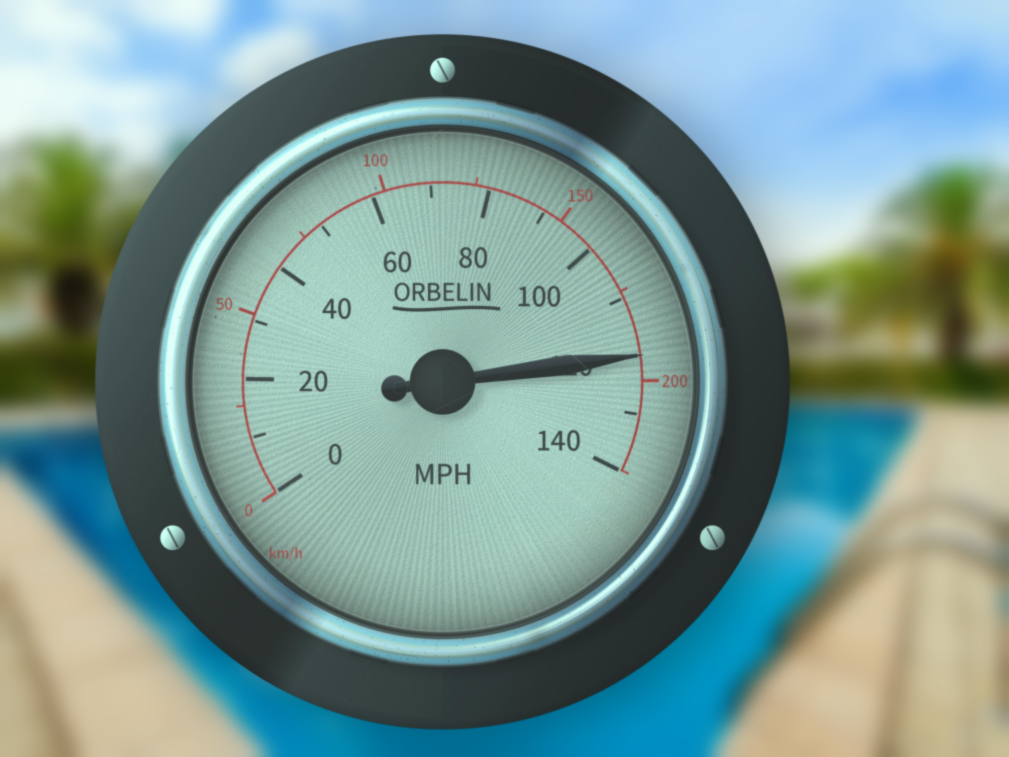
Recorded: 120 mph
